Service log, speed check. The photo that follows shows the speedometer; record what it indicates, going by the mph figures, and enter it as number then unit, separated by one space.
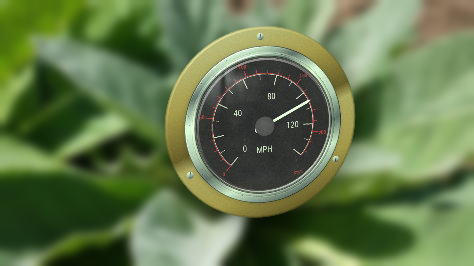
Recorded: 105 mph
